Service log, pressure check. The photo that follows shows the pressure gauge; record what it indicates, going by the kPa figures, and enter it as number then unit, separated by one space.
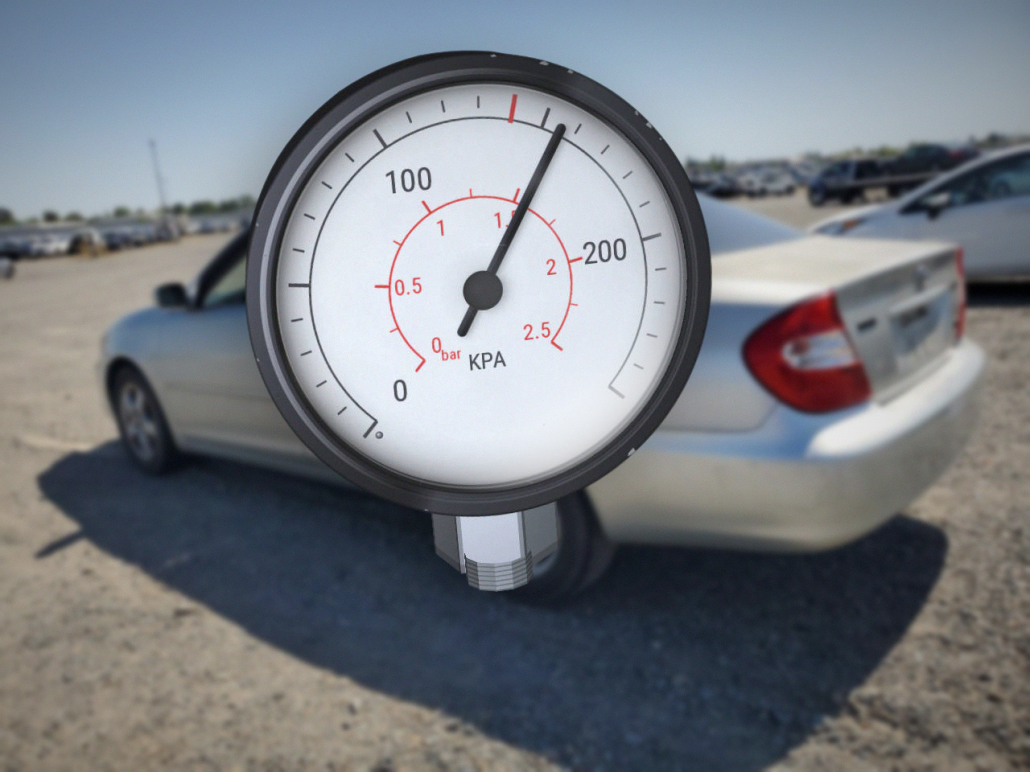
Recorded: 155 kPa
